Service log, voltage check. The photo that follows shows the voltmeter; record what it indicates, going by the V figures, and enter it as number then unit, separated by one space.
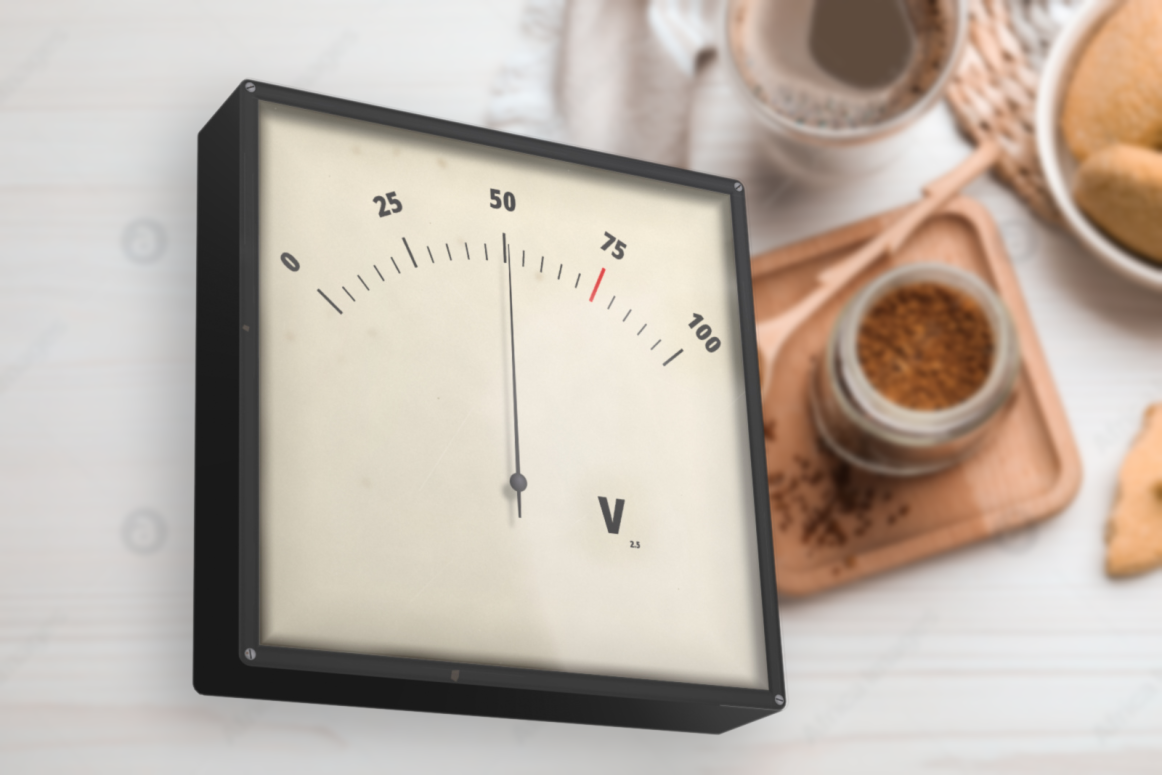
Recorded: 50 V
